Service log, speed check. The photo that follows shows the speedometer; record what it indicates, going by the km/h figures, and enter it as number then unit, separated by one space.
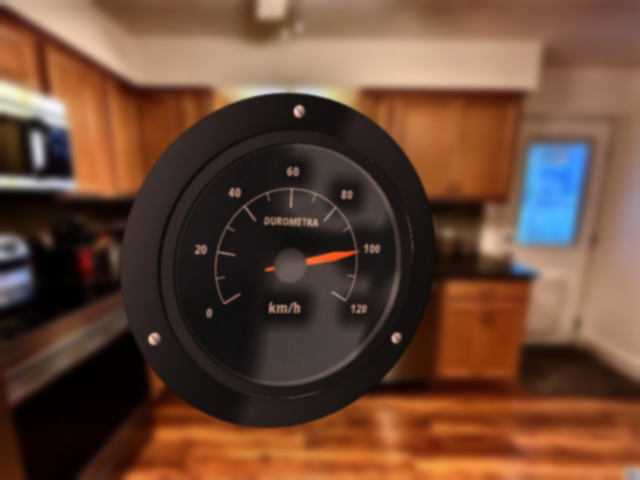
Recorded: 100 km/h
